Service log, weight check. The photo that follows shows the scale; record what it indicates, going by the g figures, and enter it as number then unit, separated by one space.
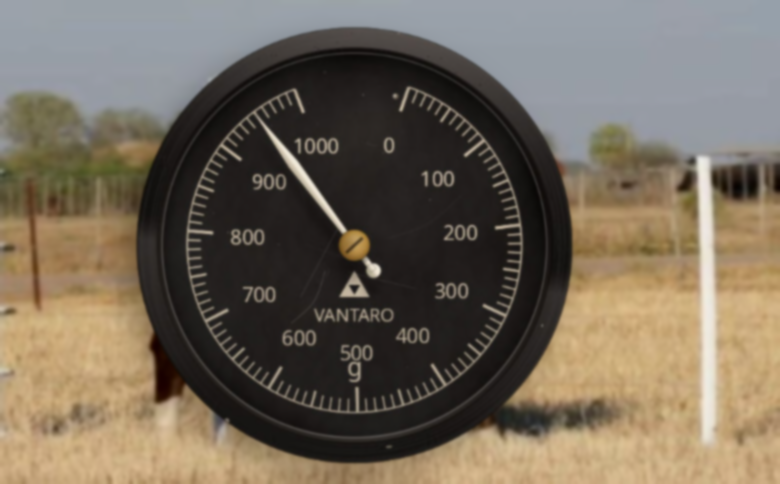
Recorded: 950 g
